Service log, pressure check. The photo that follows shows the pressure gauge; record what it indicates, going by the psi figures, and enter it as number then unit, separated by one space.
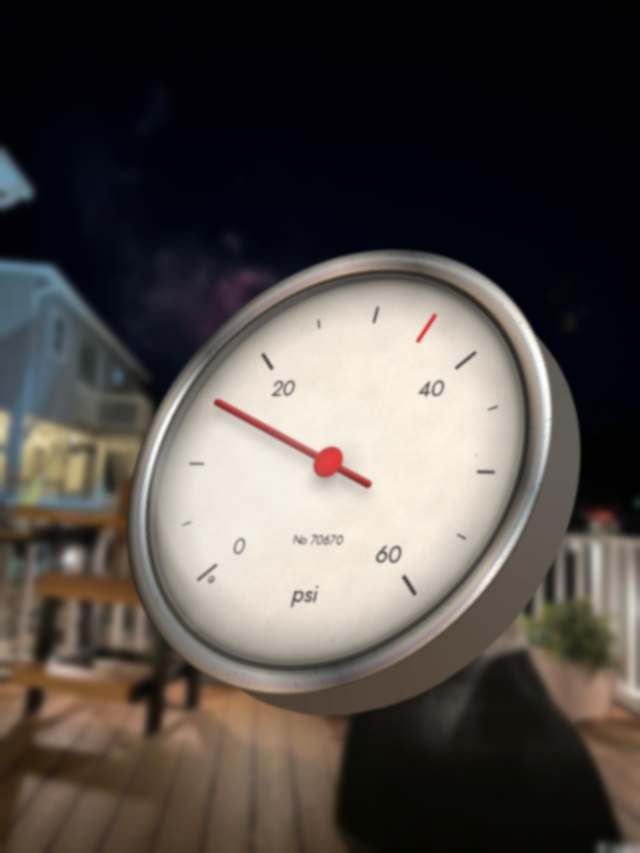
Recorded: 15 psi
